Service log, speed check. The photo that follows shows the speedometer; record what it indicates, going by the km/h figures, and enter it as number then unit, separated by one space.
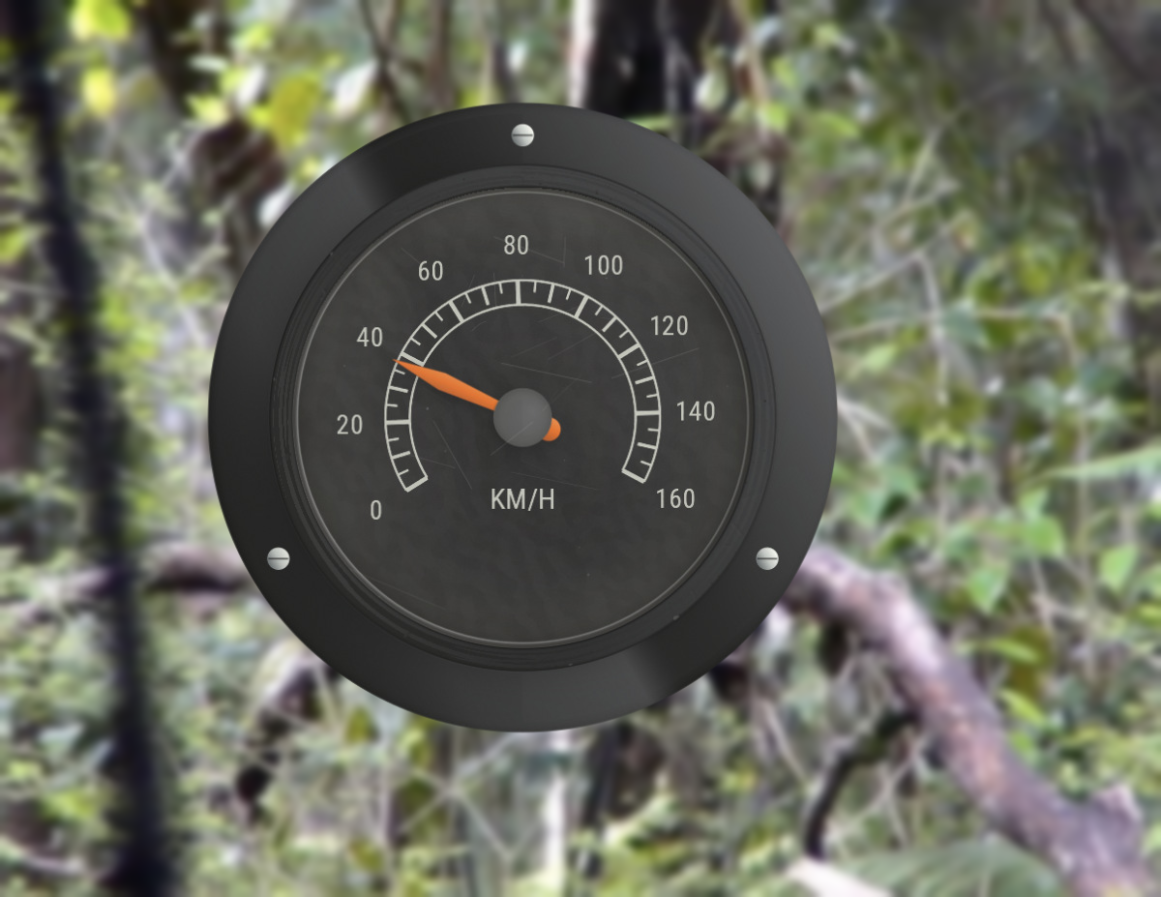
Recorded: 37.5 km/h
